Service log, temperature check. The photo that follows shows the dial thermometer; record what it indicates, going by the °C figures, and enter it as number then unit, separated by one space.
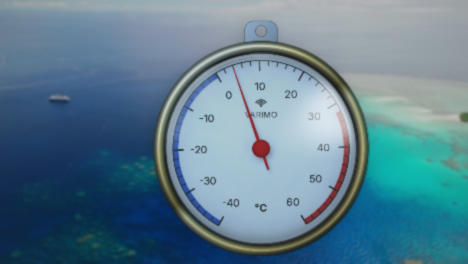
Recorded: 4 °C
